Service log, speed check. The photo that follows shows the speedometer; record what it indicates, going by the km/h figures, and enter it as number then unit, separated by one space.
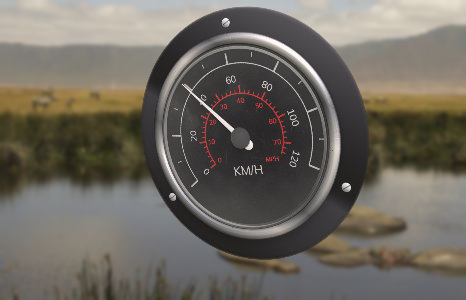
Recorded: 40 km/h
